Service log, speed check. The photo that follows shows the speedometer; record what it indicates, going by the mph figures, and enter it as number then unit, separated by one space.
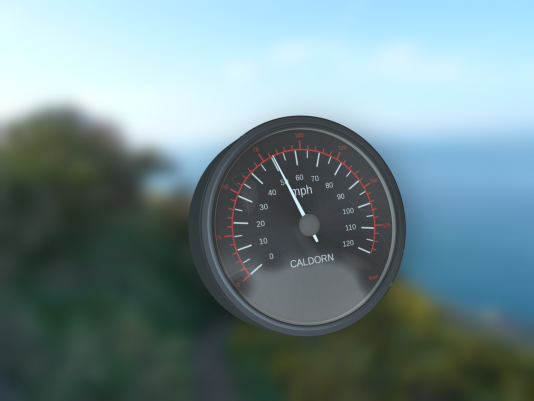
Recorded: 50 mph
